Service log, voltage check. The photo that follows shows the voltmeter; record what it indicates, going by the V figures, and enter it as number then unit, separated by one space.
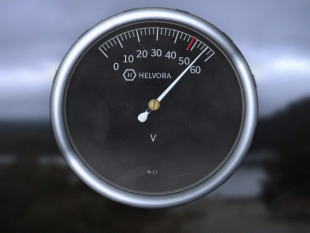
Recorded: 56 V
